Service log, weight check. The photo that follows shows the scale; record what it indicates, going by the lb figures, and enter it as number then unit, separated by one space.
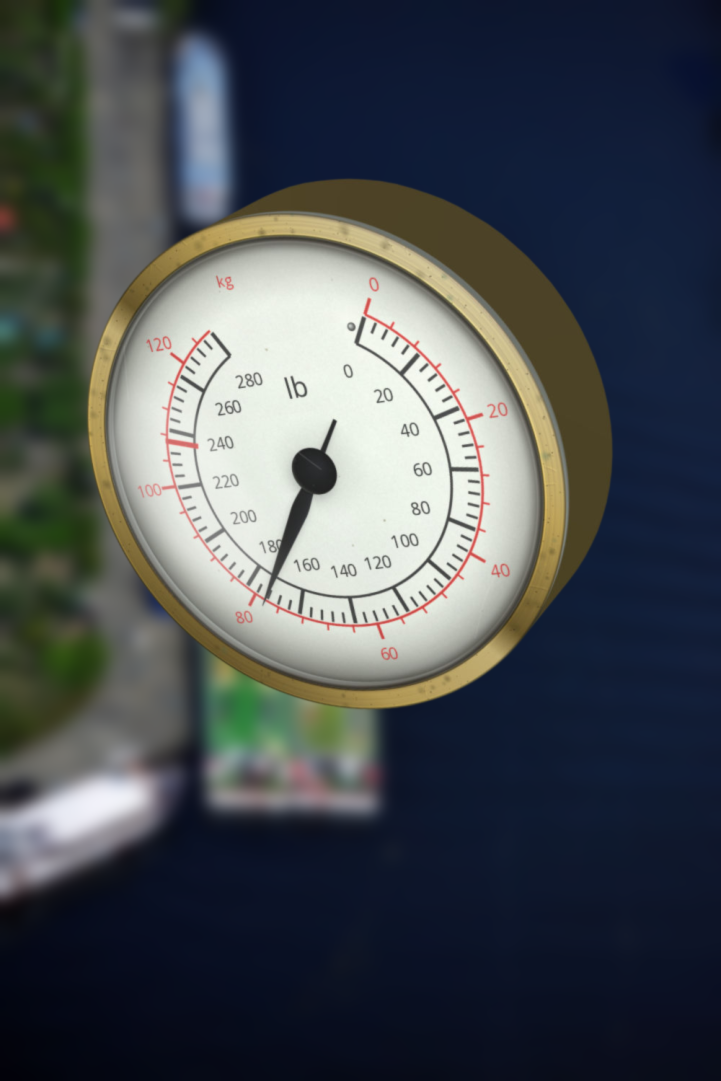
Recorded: 172 lb
